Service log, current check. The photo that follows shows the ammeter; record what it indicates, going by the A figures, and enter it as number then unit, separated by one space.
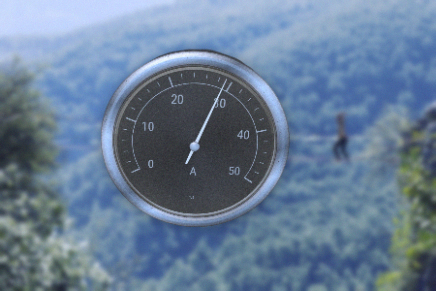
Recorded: 29 A
